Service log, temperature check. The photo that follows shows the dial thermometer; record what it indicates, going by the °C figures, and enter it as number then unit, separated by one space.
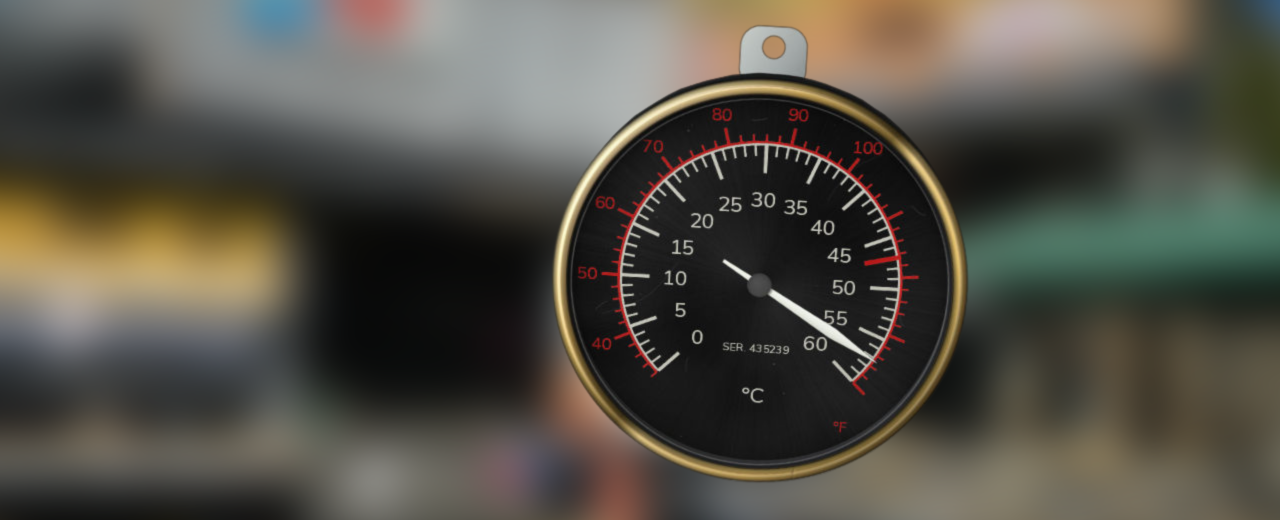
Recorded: 57 °C
